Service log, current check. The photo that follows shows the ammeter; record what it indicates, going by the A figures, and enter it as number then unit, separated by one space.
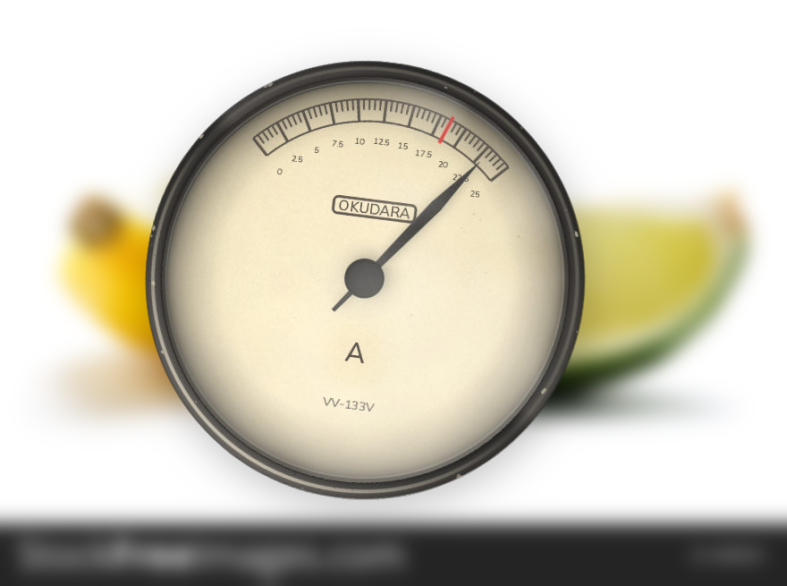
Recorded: 23 A
